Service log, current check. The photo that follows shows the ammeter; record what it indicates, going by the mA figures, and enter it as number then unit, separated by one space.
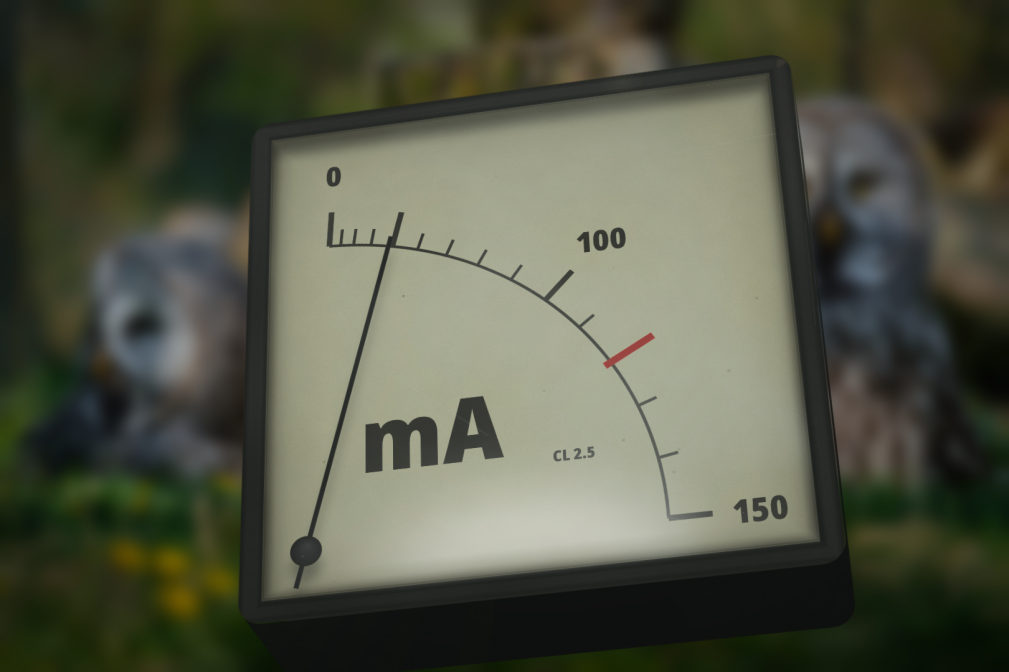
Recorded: 50 mA
